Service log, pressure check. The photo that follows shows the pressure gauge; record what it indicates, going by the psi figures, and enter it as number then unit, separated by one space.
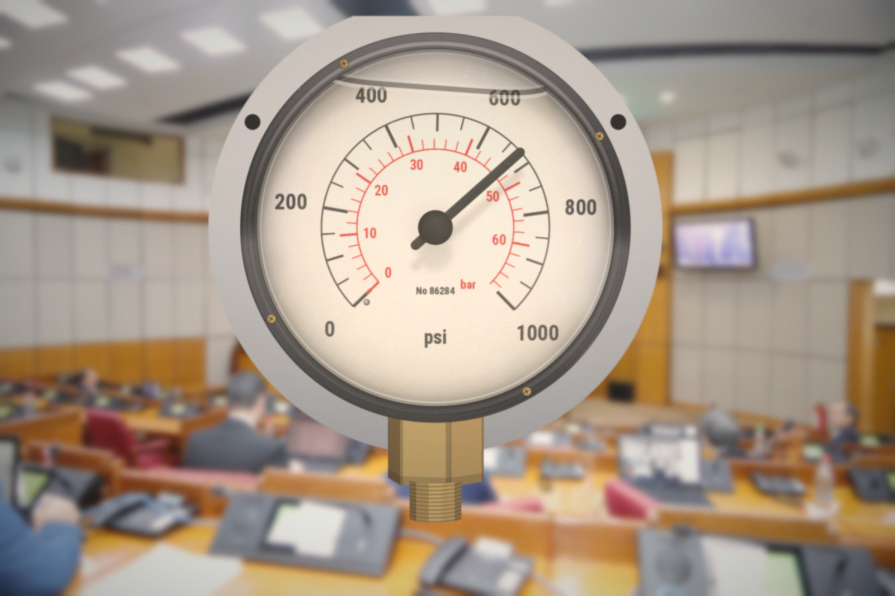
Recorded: 675 psi
